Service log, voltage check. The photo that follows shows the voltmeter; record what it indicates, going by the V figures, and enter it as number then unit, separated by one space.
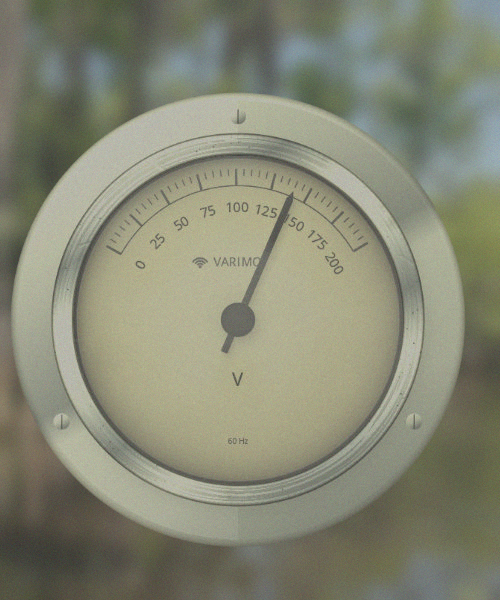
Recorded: 140 V
